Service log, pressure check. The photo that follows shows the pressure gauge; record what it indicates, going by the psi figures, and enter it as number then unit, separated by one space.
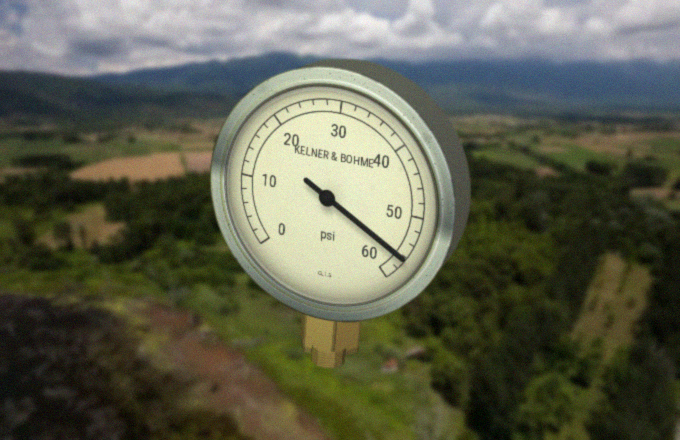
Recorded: 56 psi
